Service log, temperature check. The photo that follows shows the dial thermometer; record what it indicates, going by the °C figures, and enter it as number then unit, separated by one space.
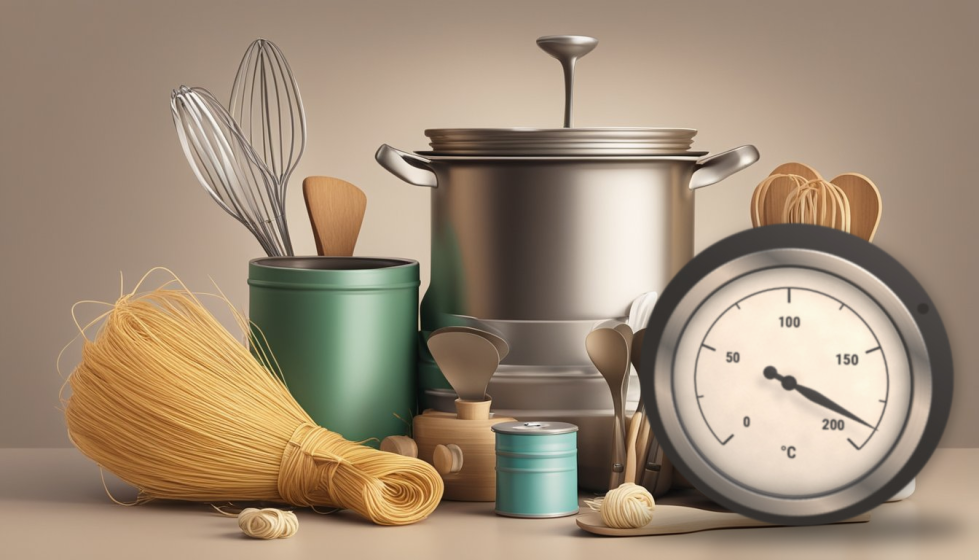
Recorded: 187.5 °C
